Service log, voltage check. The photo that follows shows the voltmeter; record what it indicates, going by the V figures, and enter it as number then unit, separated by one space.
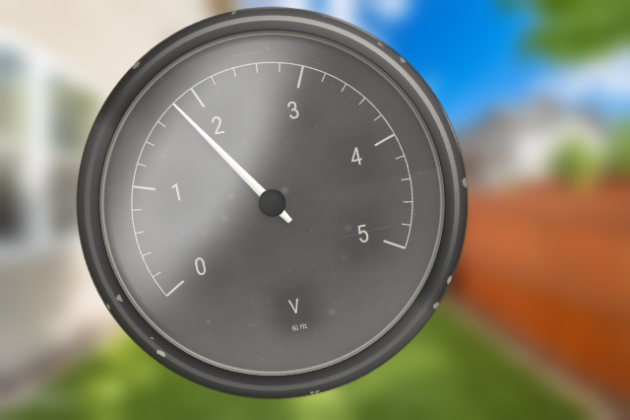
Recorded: 1.8 V
